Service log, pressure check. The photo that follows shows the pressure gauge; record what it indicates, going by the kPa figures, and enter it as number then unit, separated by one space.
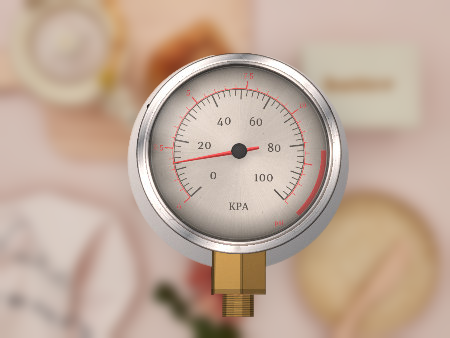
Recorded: 12 kPa
